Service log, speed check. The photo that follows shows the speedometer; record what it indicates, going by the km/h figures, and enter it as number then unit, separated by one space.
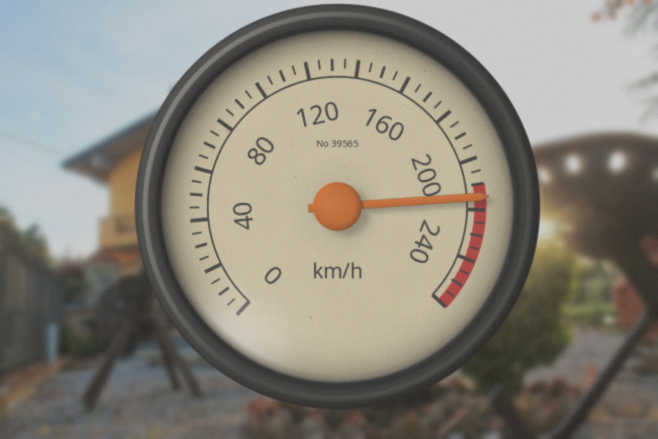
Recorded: 215 km/h
